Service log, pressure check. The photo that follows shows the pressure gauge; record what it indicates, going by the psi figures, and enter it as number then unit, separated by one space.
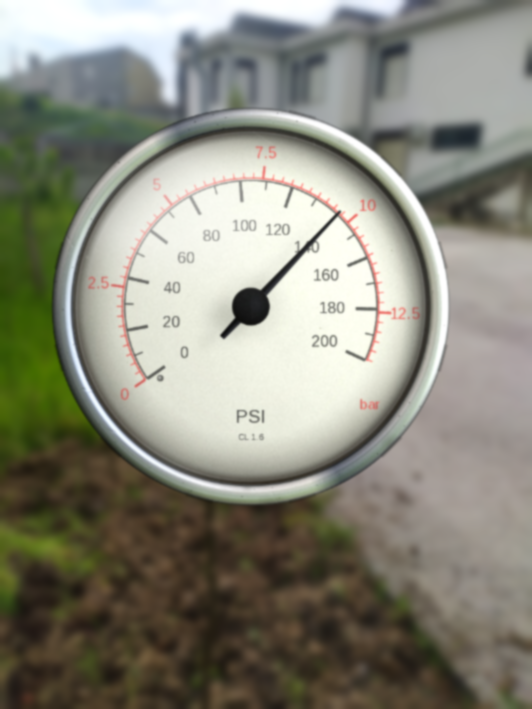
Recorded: 140 psi
